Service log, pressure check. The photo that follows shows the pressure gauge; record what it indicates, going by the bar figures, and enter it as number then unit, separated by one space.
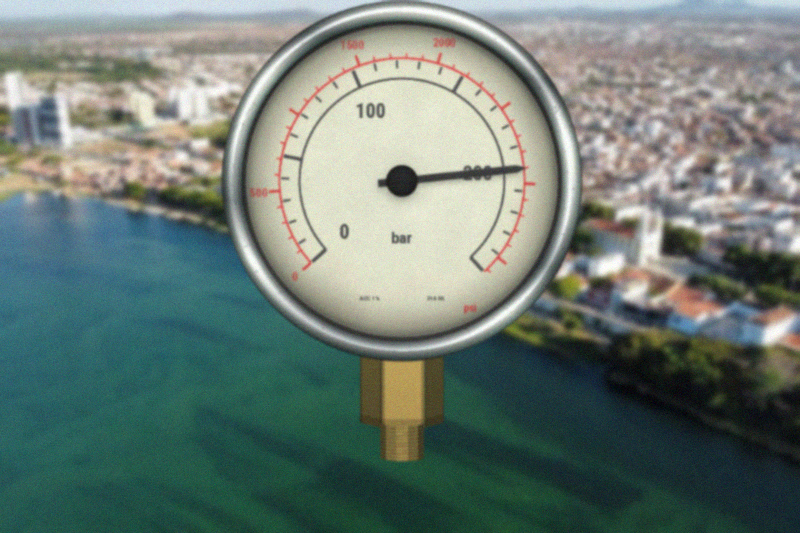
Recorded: 200 bar
